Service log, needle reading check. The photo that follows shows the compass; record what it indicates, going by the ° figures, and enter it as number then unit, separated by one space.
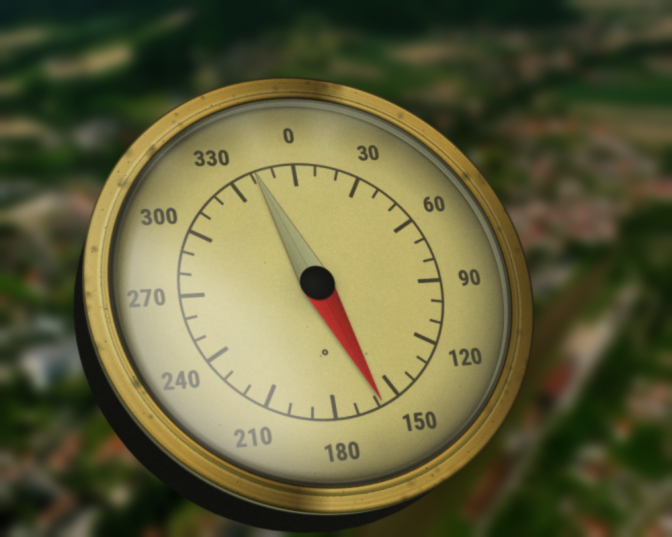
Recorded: 160 °
